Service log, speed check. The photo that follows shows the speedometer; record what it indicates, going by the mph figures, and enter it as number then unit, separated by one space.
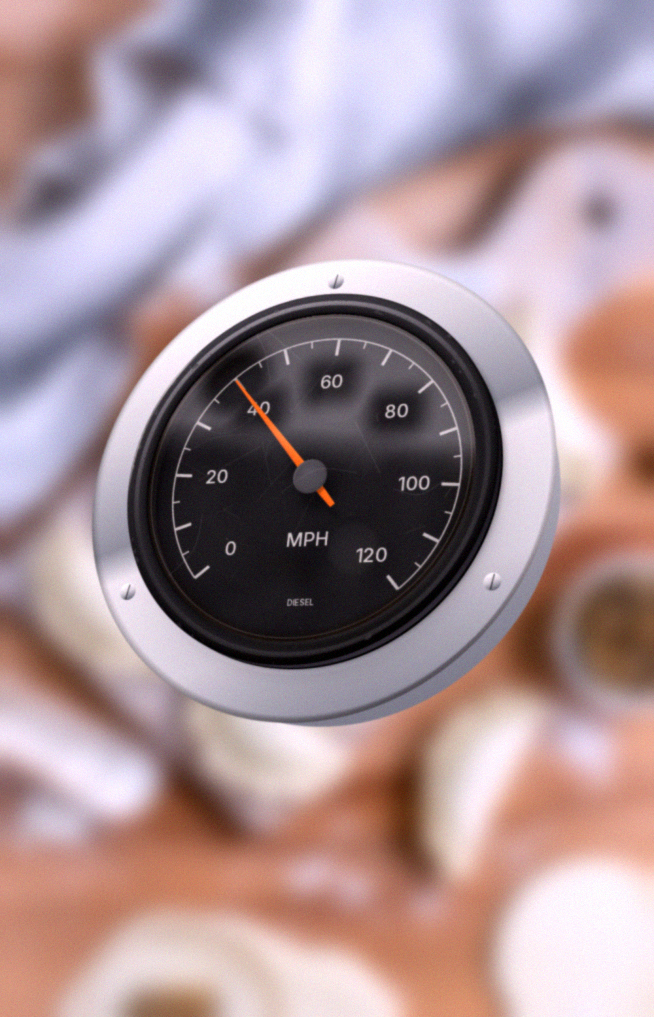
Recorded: 40 mph
